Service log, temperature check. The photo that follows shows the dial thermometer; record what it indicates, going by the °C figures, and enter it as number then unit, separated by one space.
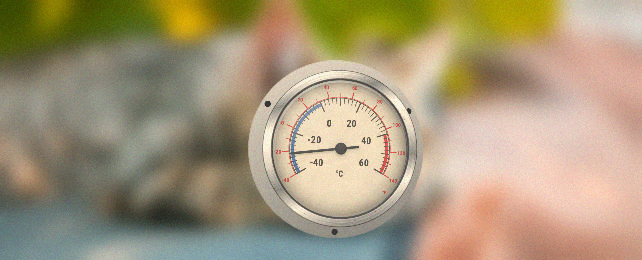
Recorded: -30 °C
